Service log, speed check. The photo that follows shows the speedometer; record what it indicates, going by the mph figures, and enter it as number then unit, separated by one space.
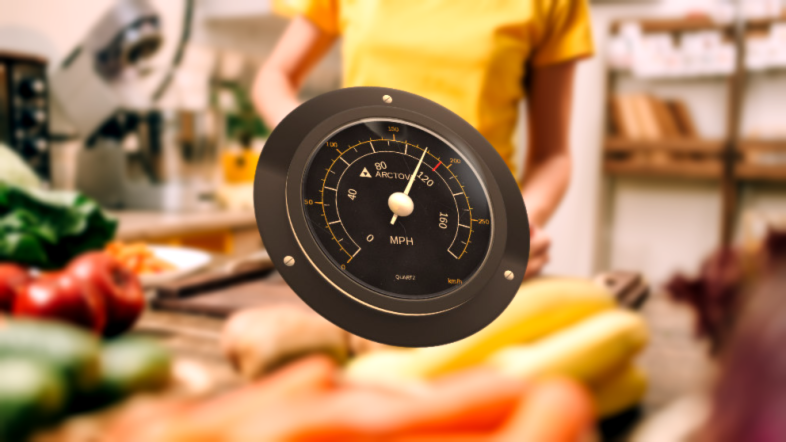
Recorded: 110 mph
